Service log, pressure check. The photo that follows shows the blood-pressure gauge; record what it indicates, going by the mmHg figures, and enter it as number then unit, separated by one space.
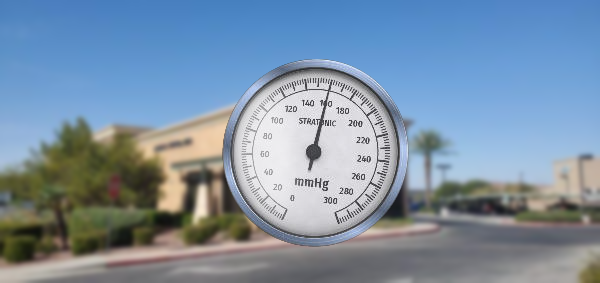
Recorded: 160 mmHg
